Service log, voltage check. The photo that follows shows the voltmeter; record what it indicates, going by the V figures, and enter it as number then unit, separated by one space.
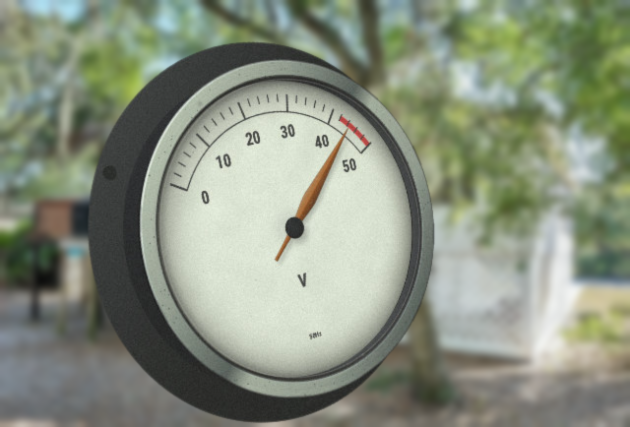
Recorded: 44 V
